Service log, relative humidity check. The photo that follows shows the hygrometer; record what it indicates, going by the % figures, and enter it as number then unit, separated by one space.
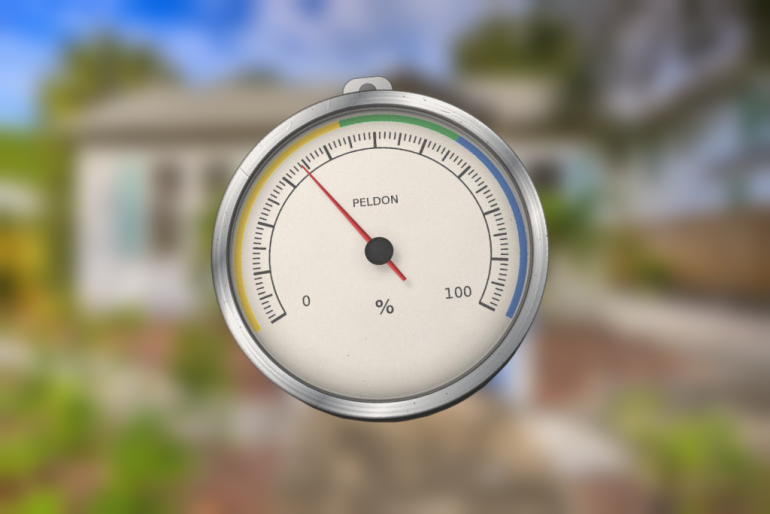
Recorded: 34 %
